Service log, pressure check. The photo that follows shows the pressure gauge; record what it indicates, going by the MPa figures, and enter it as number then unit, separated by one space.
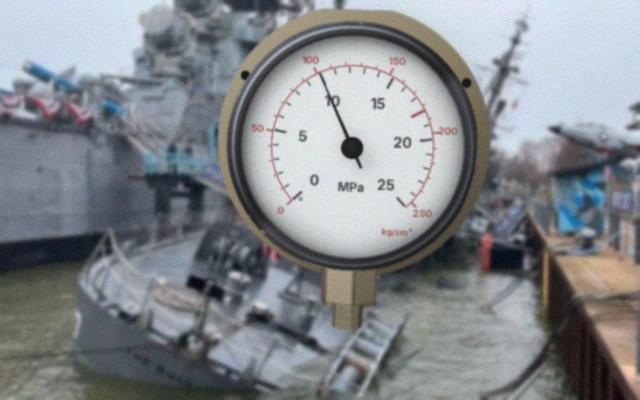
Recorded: 10 MPa
